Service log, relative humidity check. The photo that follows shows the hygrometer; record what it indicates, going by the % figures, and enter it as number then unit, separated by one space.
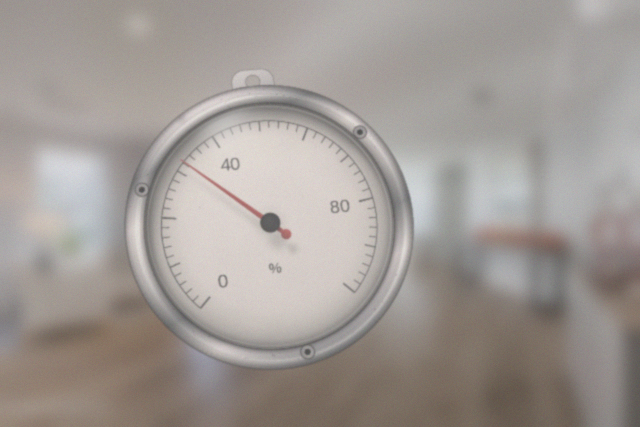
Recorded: 32 %
